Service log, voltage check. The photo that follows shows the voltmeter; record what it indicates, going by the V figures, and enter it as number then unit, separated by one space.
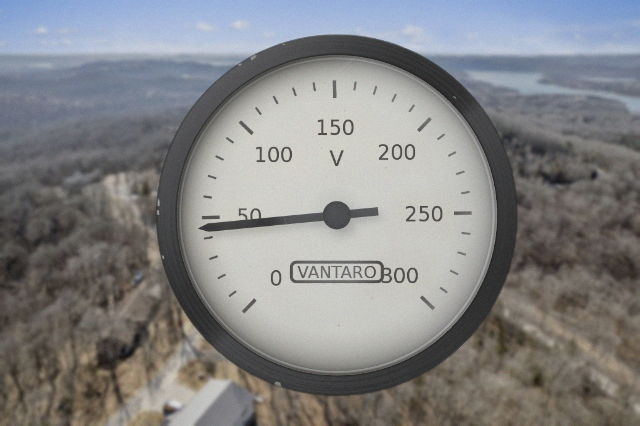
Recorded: 45 V
